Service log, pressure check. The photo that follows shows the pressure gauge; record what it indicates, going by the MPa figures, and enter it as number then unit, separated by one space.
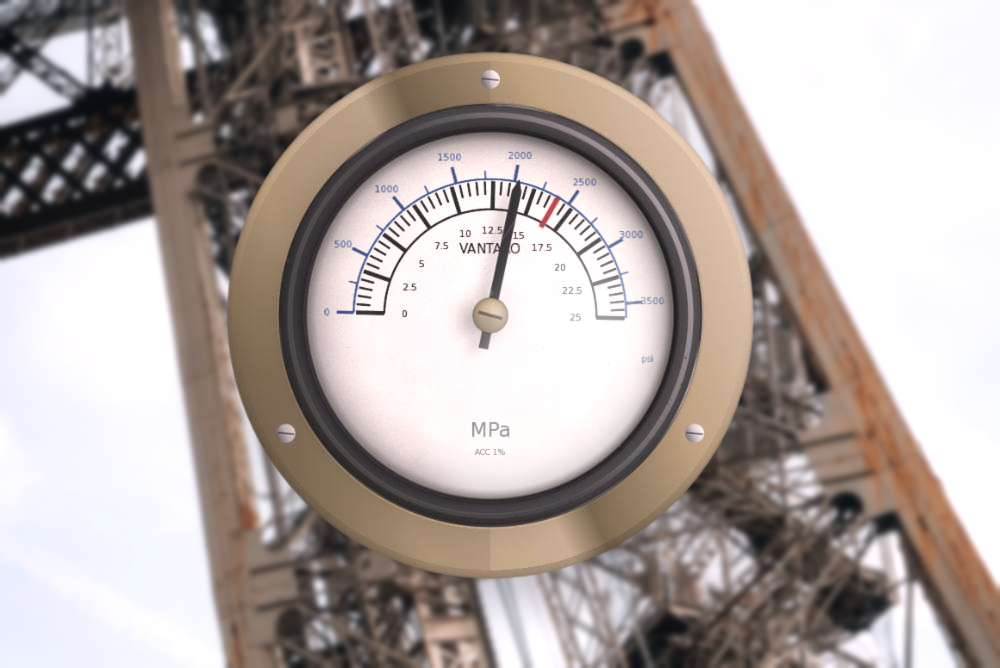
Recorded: 14 MPa
